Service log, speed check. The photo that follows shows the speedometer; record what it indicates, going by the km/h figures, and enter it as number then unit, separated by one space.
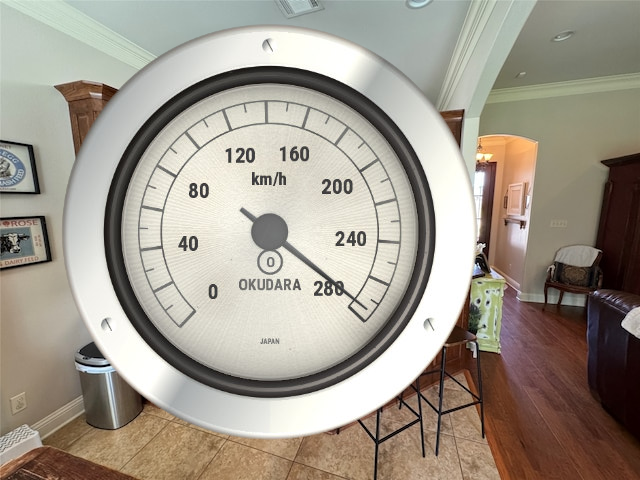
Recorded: 275 km/h
